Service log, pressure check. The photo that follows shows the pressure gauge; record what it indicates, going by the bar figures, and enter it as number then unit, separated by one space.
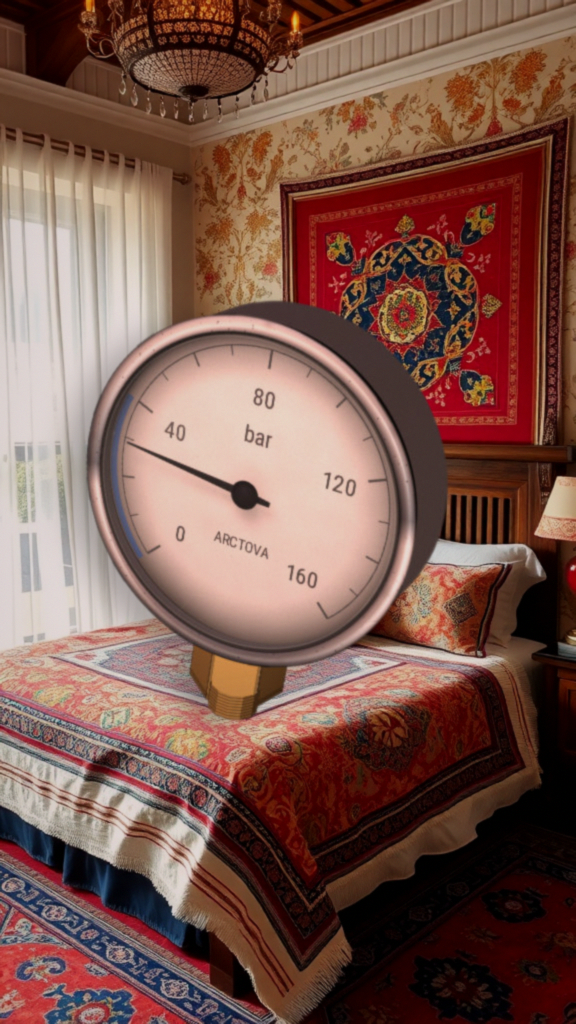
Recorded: 30 bar
